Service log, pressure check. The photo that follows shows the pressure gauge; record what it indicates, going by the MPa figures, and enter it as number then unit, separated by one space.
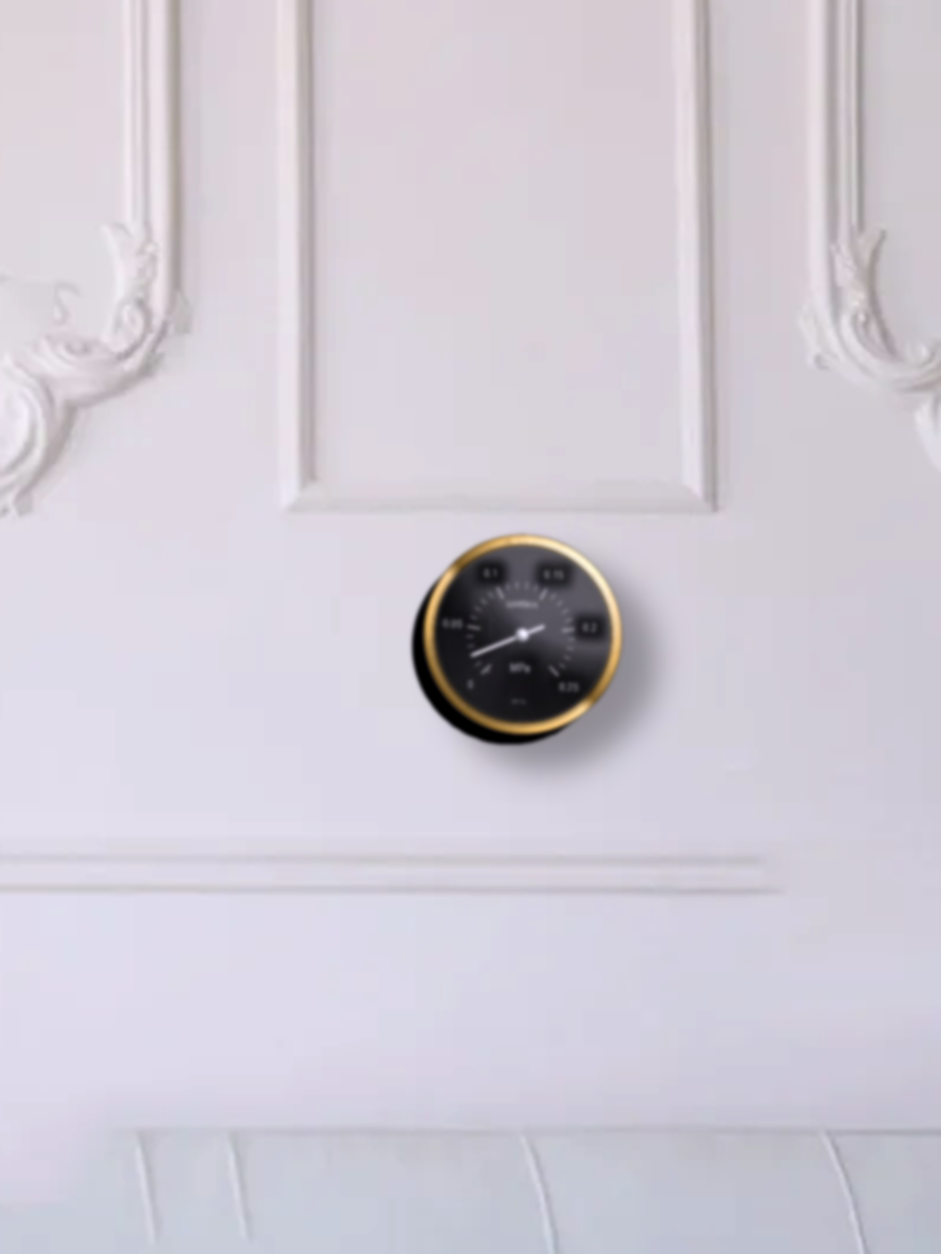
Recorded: 0.02 MPa
